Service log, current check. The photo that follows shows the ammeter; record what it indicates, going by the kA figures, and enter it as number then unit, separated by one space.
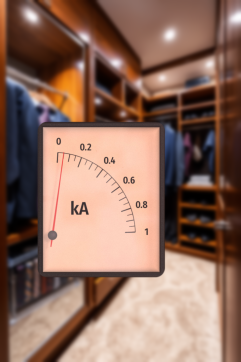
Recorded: 0.05 kA
